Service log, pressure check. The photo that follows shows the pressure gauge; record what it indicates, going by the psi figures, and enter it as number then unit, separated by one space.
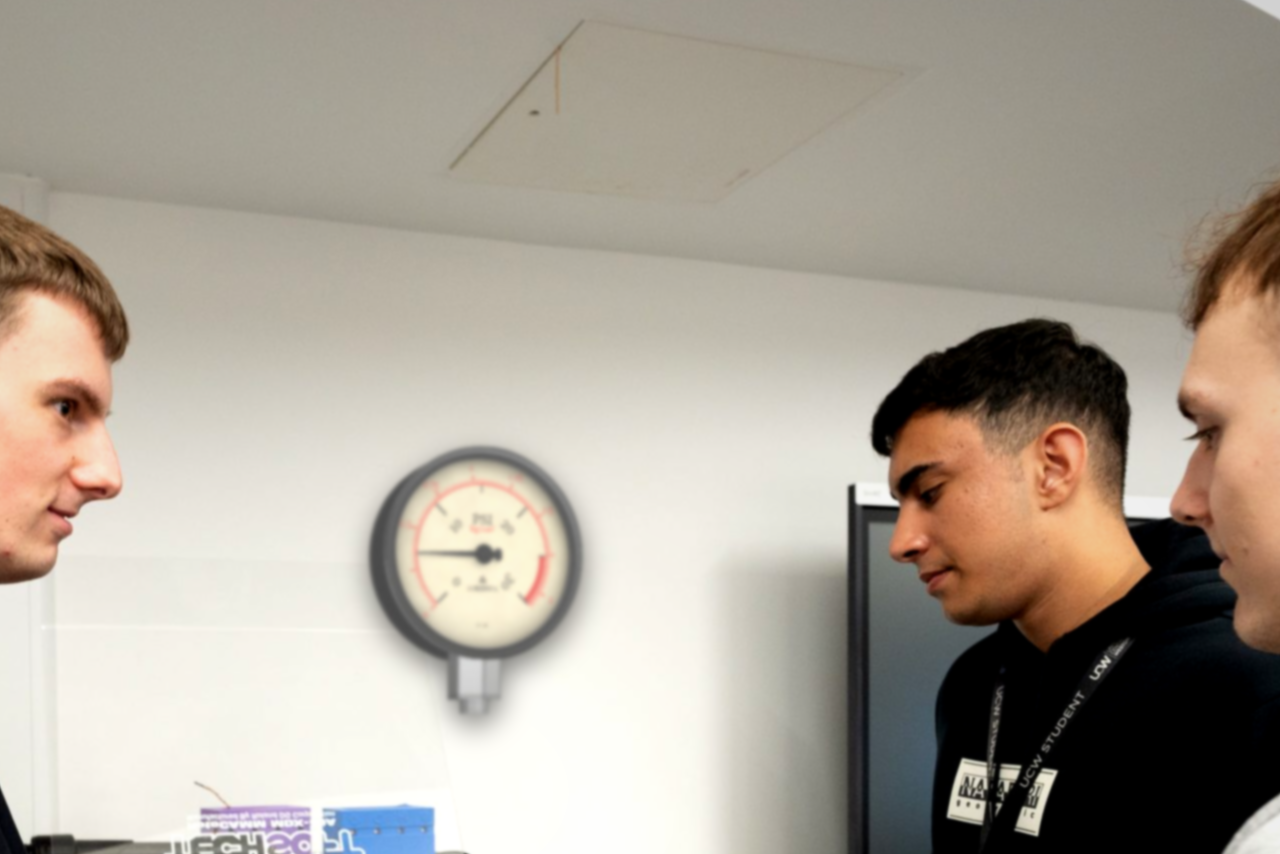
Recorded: 5 psi
